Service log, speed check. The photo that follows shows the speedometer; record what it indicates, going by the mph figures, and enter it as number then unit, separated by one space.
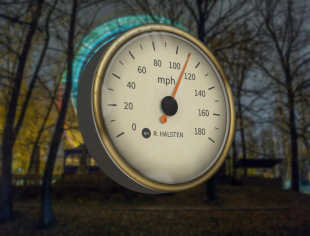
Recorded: 110 mph
